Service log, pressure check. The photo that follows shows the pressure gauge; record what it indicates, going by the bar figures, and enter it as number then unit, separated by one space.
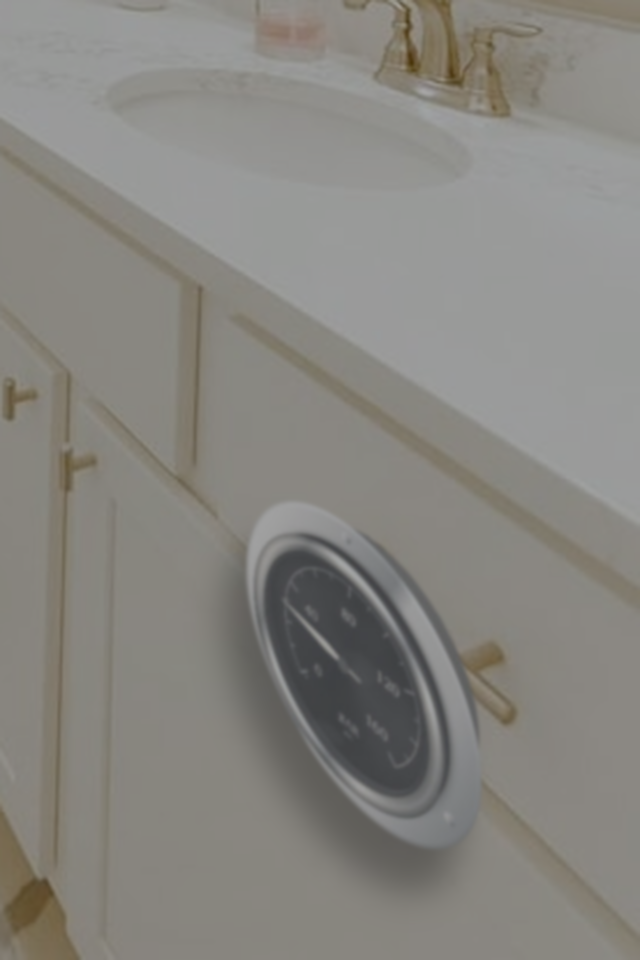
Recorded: 30 bar
